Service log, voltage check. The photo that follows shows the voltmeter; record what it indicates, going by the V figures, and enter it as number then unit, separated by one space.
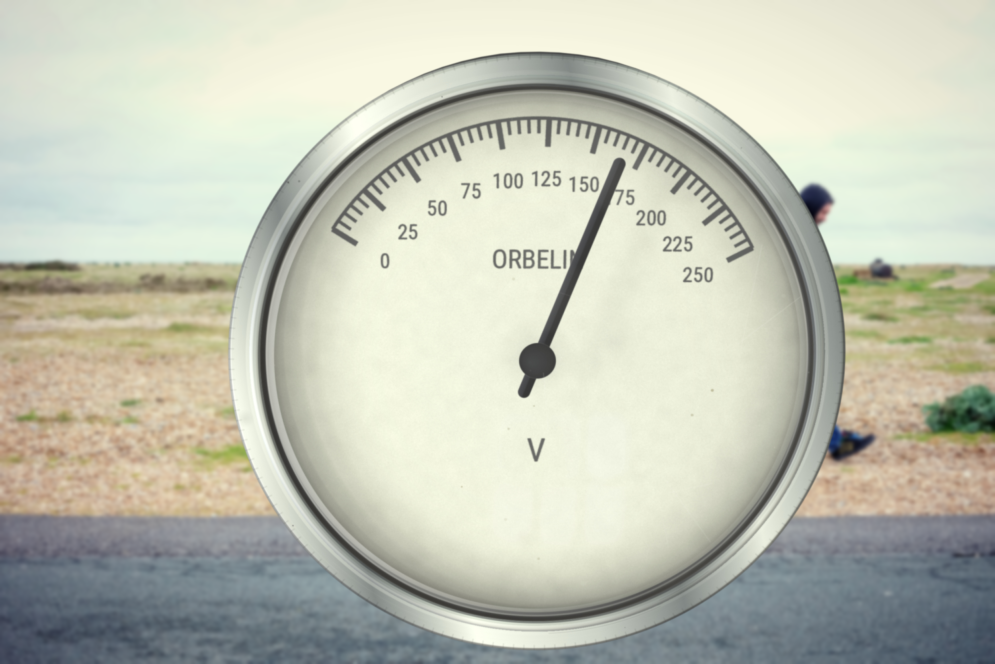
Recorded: 165 V
